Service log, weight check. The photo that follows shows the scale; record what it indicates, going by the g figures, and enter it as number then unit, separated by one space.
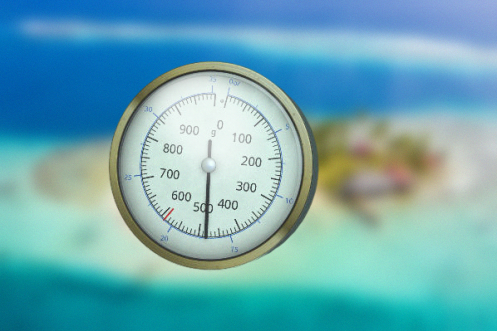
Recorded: 480 g
